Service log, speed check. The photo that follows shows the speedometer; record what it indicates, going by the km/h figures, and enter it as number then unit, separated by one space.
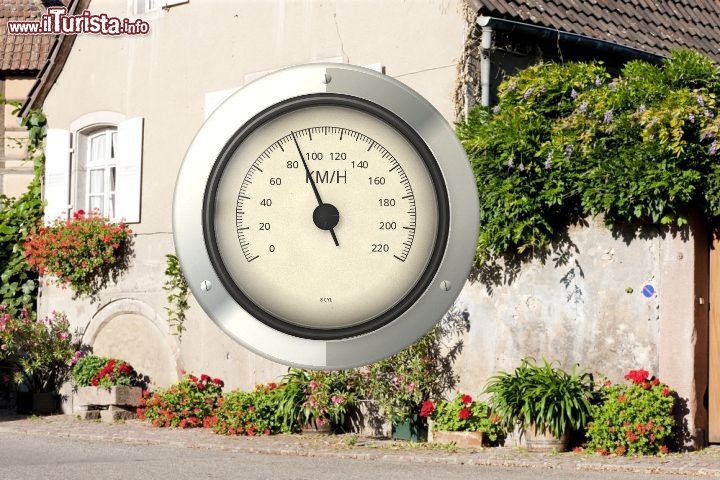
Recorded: 90 km/h
